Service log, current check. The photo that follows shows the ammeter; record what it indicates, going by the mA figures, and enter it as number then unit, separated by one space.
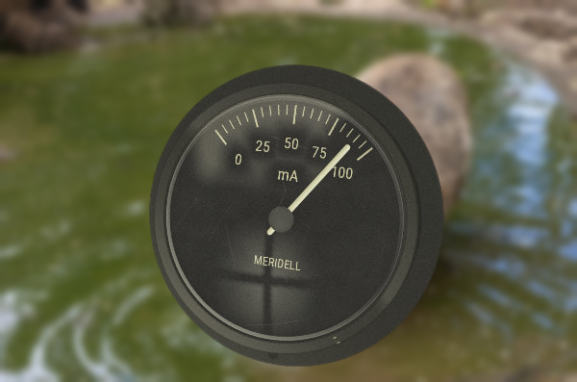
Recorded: 90 mA
